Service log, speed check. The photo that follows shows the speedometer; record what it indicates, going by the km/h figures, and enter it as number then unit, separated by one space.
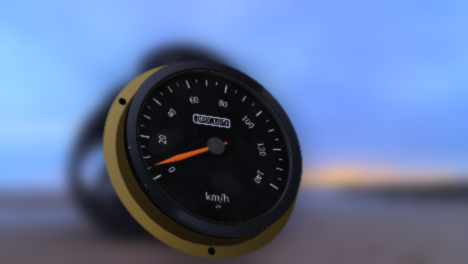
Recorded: 5 km/h
